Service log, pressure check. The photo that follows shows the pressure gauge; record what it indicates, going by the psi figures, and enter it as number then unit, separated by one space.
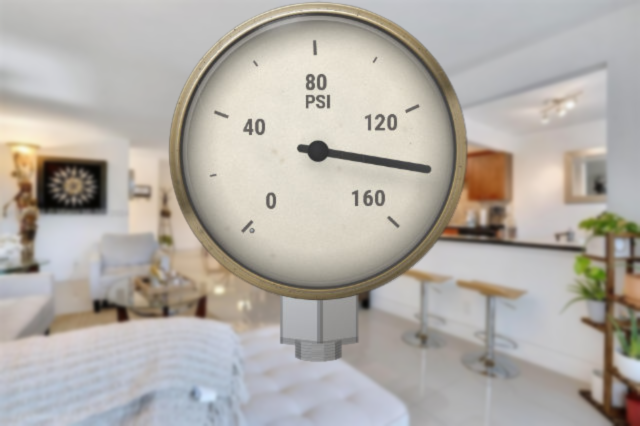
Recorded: 140 psi
